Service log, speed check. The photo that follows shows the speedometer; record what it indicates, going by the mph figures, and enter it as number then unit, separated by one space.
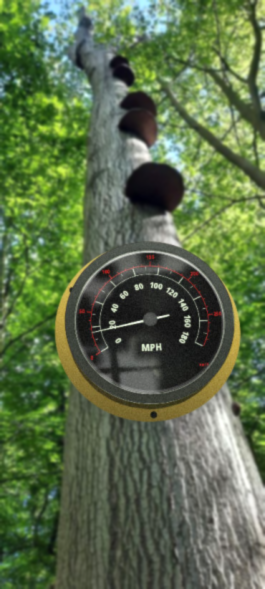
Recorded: 15 mph
